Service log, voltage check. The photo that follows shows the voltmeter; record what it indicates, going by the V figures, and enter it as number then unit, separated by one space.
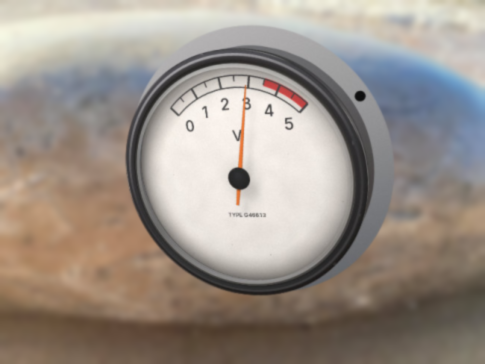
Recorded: 3 V
